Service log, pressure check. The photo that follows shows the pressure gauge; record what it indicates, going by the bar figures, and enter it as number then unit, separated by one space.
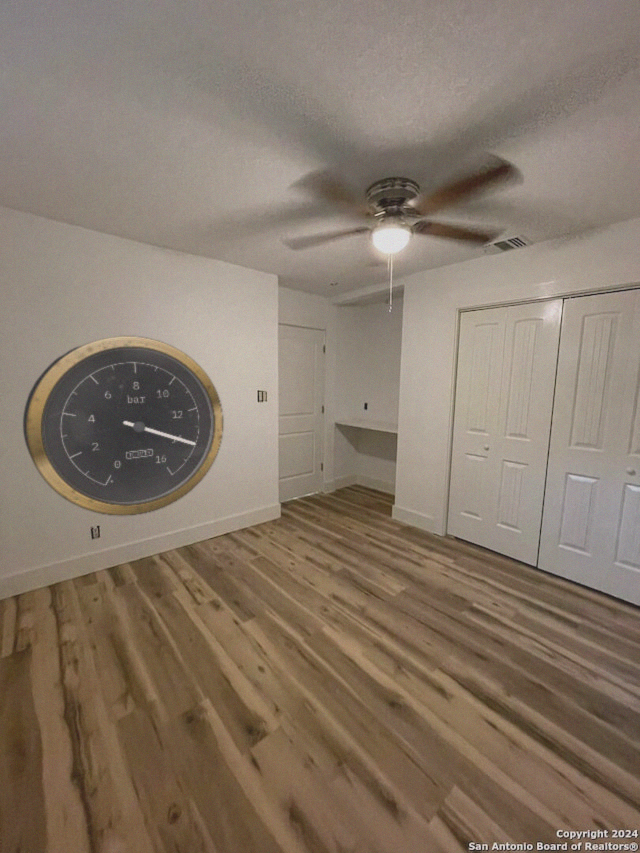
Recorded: 14 bar
